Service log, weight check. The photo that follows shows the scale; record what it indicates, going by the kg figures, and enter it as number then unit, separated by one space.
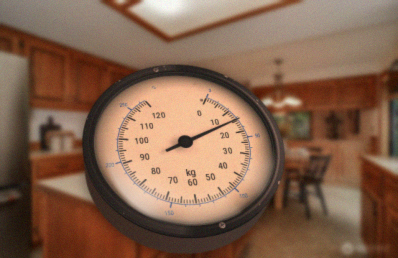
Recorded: 15 kg
